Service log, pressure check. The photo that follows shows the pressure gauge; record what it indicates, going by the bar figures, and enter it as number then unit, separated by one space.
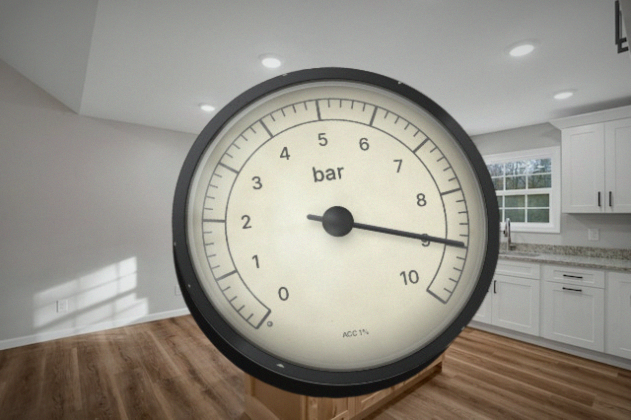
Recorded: 9 bar
